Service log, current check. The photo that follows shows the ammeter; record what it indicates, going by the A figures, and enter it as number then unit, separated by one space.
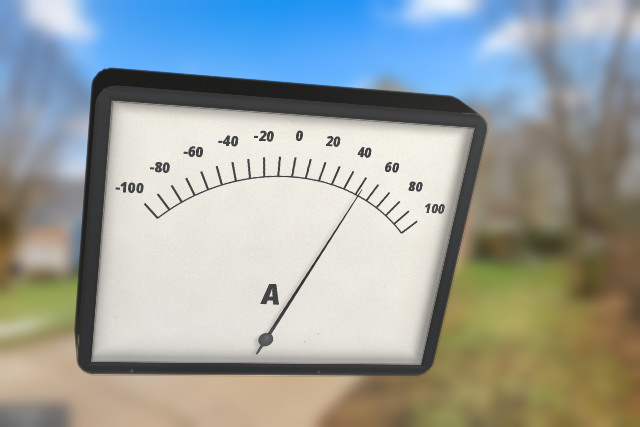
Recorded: 50 A
